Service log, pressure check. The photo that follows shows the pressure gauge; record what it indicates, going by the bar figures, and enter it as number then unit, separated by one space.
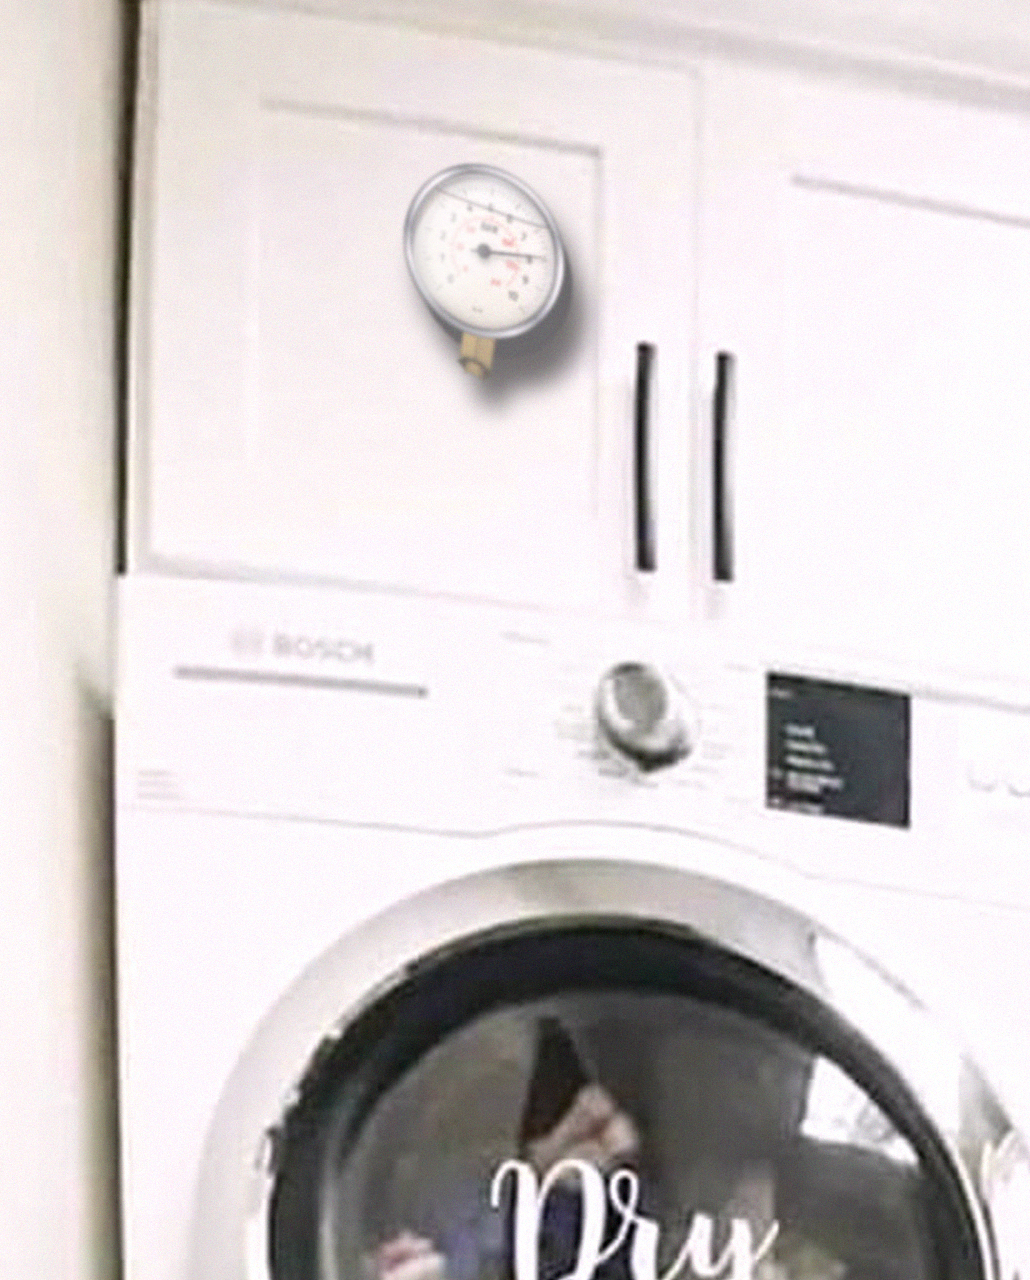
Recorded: 8 bar
